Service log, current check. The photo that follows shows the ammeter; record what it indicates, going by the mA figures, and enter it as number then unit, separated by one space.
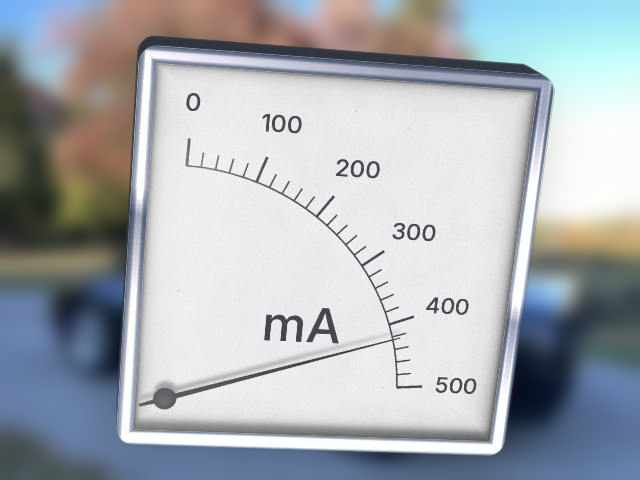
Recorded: 420 mA
